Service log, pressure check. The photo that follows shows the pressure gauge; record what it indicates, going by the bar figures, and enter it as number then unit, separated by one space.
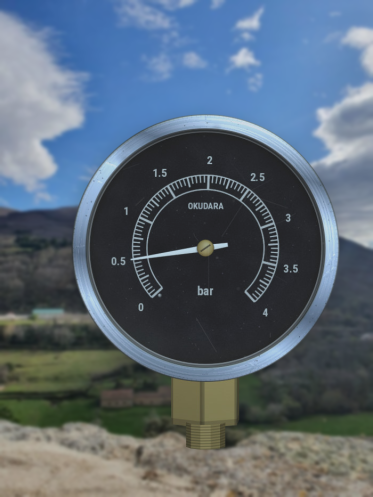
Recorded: 0.5 bar
